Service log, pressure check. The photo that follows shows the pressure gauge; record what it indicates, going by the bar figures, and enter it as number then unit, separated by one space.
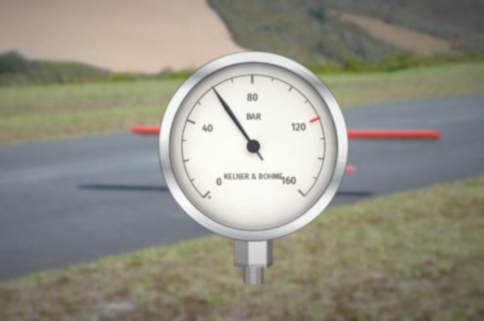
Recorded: 60 bar
